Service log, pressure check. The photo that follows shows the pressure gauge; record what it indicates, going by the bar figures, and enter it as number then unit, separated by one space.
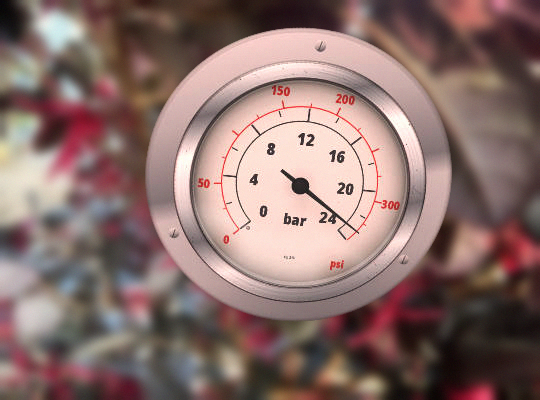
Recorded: 23 bar
